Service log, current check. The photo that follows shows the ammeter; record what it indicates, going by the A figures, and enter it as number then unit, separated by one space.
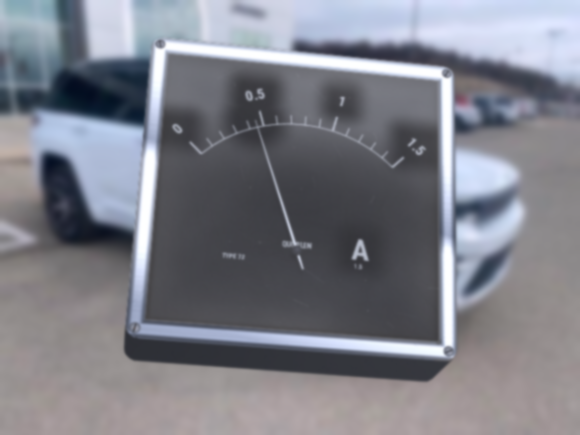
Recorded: 0.45 A
